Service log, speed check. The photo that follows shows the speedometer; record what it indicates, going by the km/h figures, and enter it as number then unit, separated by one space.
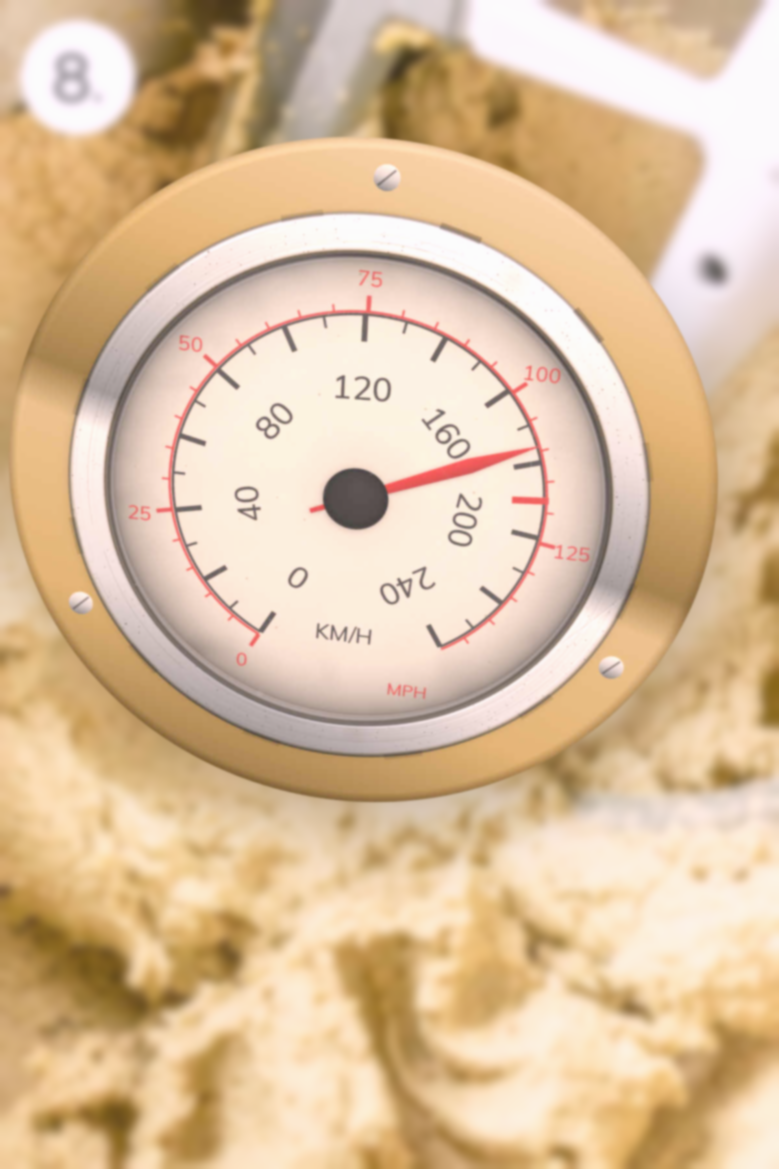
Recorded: 175 km/h
